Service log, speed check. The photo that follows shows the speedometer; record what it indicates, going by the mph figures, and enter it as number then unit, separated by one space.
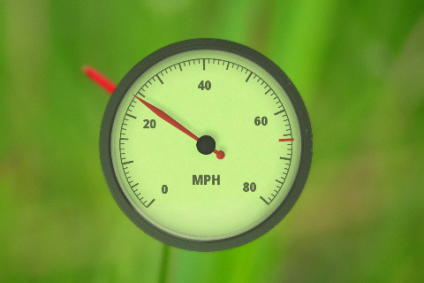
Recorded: 24 mph
